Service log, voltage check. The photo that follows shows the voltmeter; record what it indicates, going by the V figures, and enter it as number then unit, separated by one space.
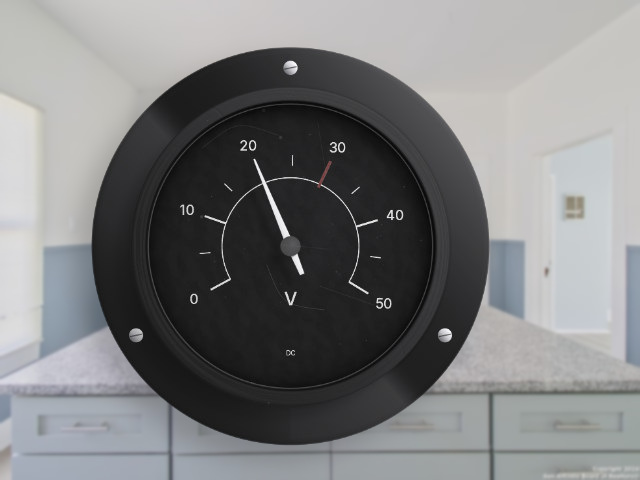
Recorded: 20 V
